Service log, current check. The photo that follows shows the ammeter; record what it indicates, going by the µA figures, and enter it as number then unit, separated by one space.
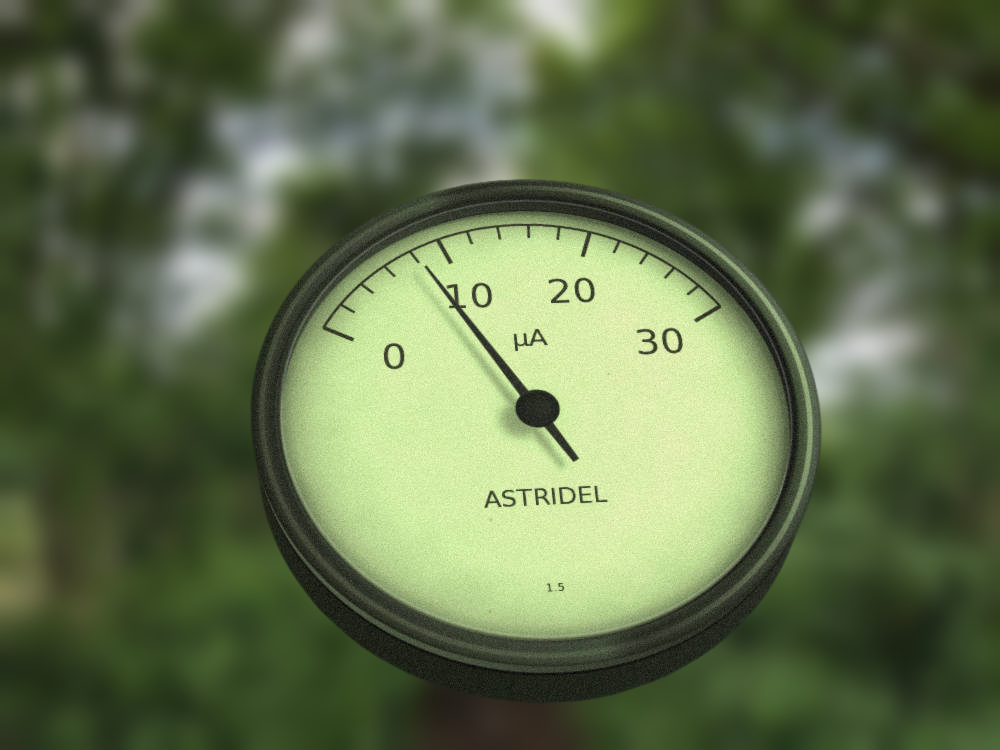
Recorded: 8 µA
